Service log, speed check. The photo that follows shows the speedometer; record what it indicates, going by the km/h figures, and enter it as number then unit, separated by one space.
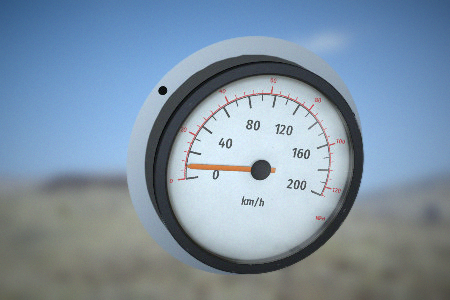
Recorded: 10 km/h
